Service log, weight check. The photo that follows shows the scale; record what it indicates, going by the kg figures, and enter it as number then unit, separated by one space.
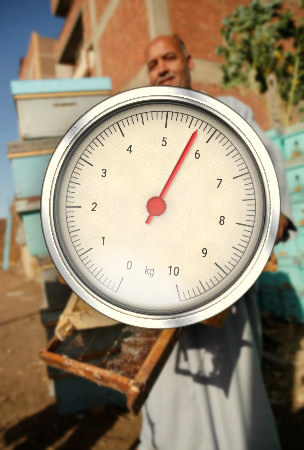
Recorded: 5.7 kg
